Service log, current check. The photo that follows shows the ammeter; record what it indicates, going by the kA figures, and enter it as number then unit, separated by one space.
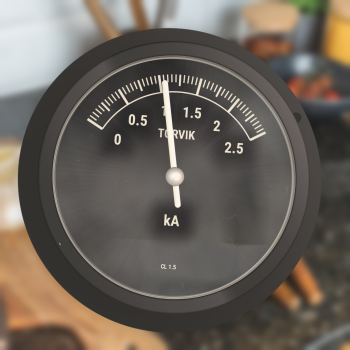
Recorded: 1.05 kA
